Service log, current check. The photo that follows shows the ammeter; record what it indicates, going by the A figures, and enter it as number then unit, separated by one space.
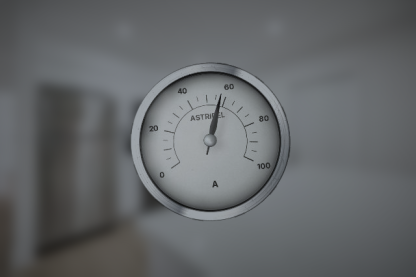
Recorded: 57.5 A
